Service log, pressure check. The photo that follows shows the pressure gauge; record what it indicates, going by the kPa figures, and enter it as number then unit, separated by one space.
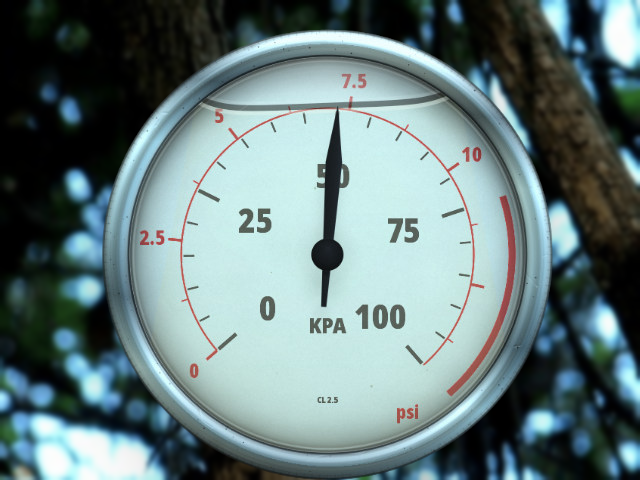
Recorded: 50 kPa
